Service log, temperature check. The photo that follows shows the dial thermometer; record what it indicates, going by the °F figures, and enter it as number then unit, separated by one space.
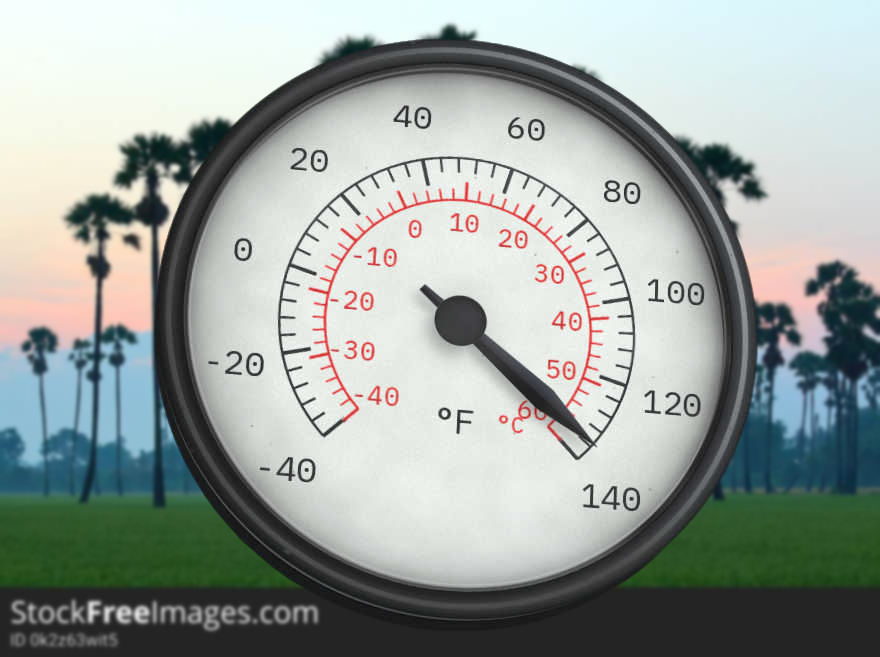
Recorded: 136 °F
